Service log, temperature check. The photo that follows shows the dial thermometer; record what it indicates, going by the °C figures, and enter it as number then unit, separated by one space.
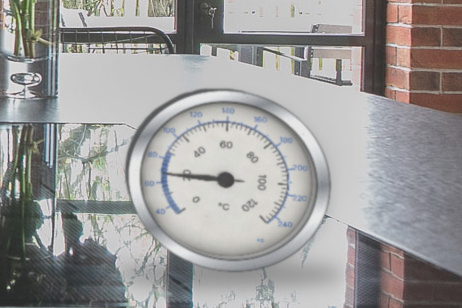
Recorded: 20 °C
